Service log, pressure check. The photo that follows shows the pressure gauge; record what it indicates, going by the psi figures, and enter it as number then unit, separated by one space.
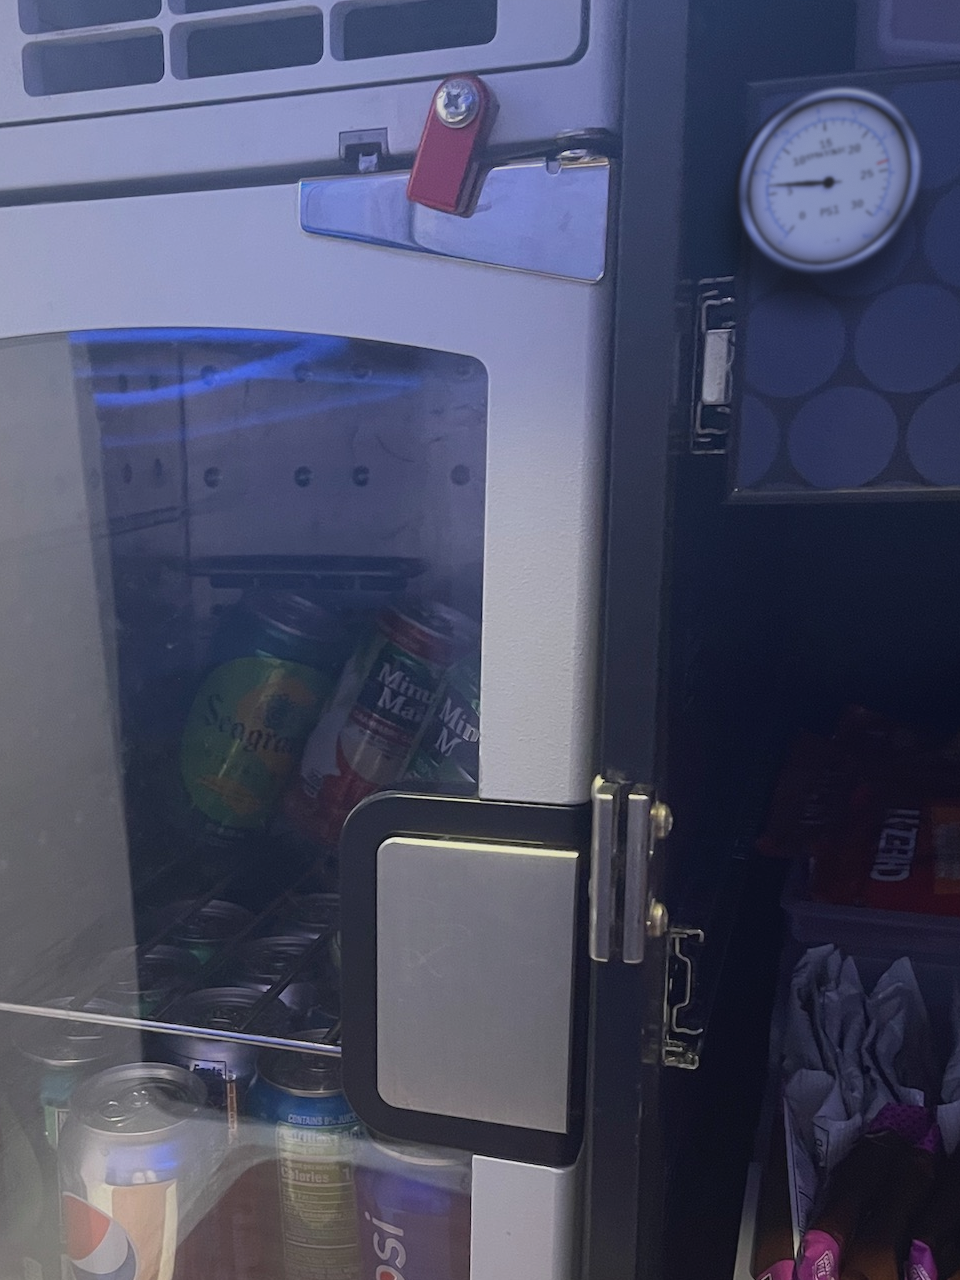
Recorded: 6 psi
